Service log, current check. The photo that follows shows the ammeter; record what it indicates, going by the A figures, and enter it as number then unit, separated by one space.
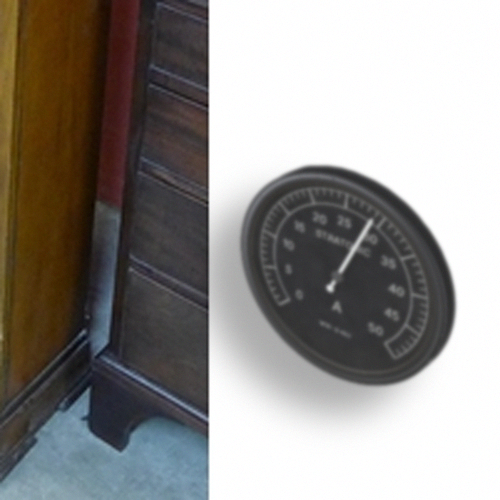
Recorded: 29 A
